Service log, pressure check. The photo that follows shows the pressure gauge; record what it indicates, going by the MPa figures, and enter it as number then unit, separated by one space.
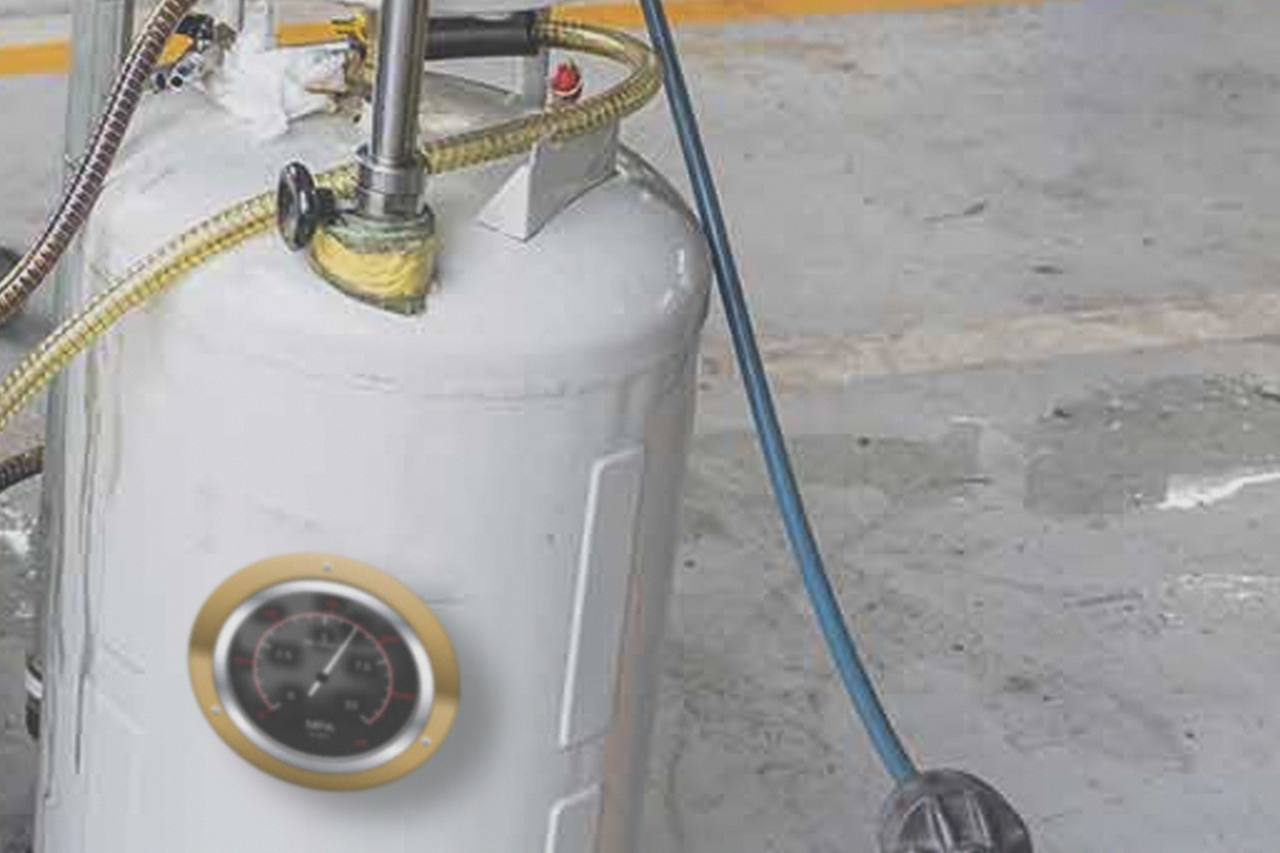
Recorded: 6 MPa
